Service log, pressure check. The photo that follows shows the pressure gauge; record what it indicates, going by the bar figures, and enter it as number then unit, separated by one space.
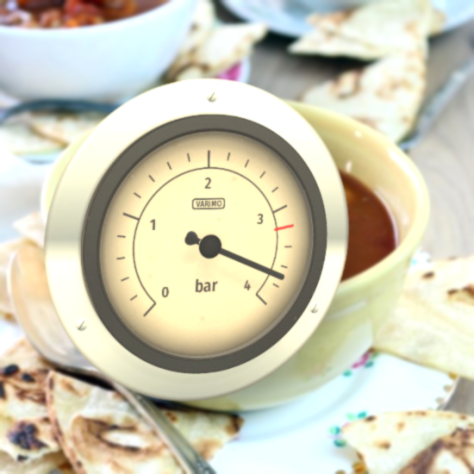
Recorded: 3.7 bar
